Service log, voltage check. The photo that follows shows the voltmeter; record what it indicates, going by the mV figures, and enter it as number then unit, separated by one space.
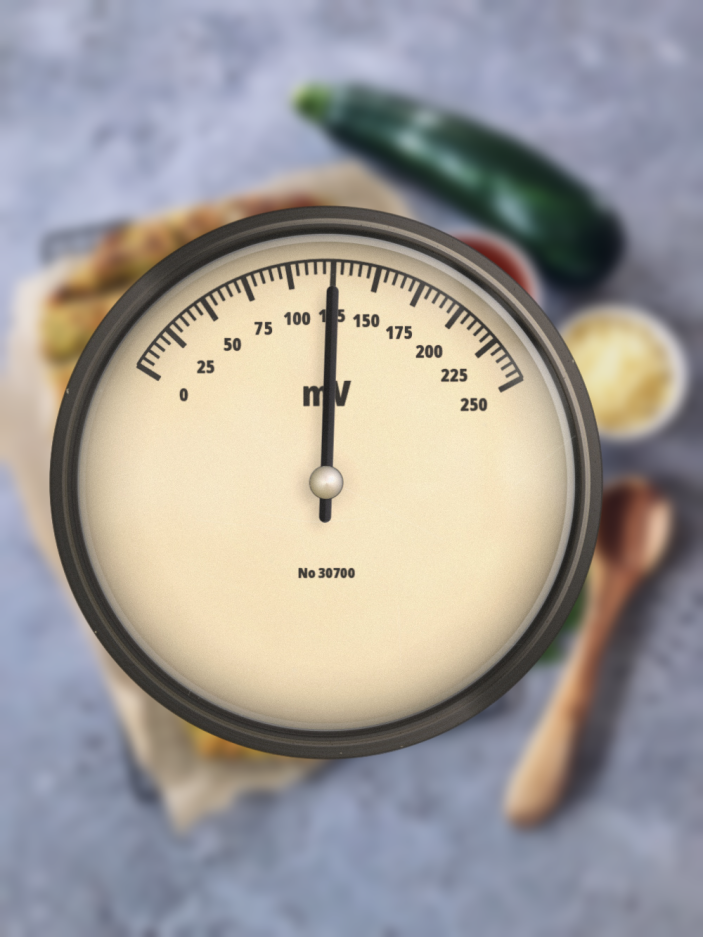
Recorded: 125 mV
